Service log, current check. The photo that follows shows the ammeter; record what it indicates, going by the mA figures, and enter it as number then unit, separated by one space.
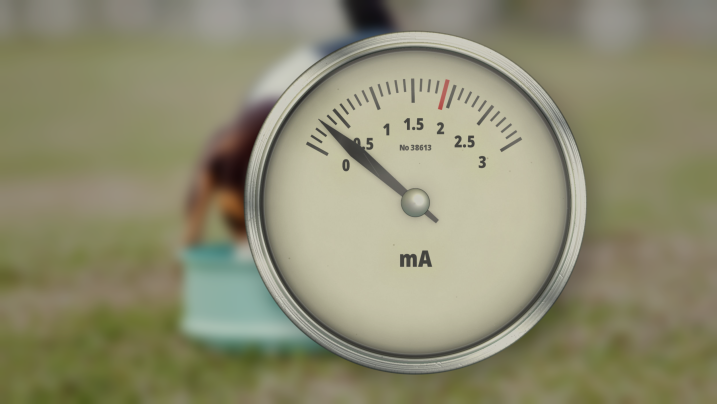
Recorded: 0.3 mA
